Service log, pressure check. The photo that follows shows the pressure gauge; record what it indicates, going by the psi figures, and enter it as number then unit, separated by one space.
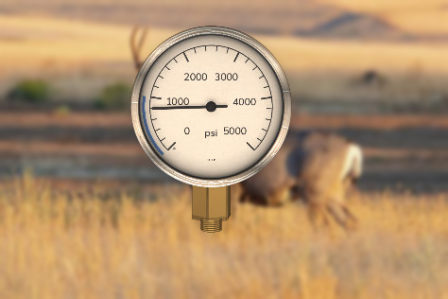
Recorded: 800 psi
